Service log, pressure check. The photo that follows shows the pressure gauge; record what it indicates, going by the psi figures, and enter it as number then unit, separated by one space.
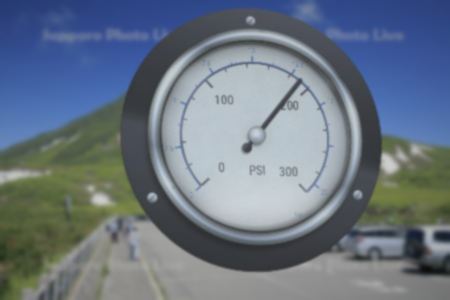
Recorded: 190 psi
